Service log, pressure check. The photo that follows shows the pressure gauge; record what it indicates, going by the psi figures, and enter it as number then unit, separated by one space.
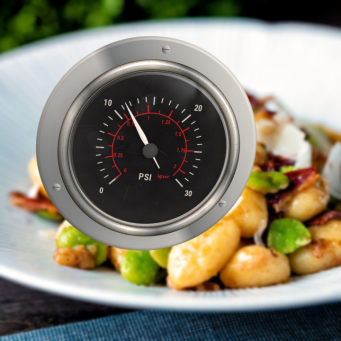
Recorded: 11.5 psi
